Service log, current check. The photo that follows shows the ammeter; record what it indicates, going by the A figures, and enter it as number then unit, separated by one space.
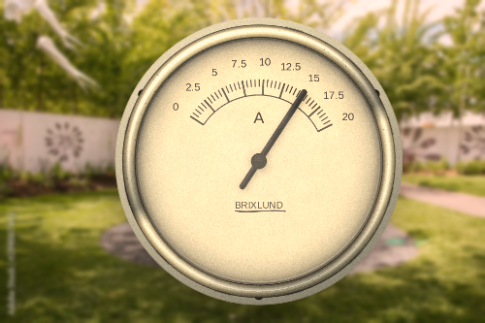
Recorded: 15 A
